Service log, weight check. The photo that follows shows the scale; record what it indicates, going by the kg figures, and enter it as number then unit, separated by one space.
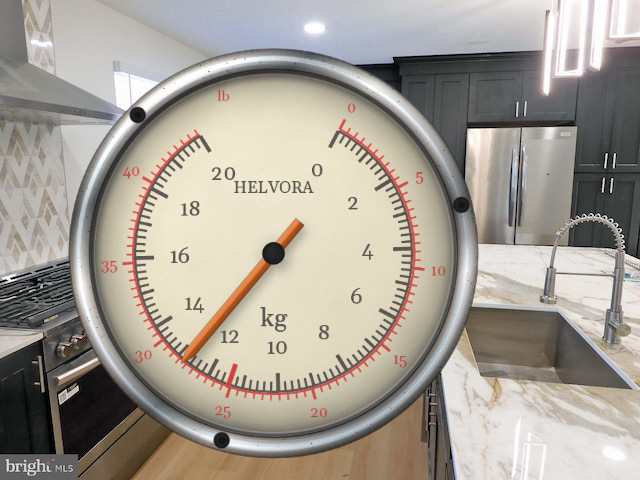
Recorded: 12.8 kg
